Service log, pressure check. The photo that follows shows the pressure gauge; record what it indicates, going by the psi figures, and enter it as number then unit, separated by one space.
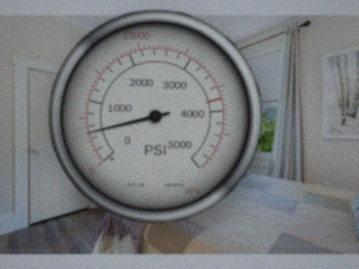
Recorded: 500 psi
